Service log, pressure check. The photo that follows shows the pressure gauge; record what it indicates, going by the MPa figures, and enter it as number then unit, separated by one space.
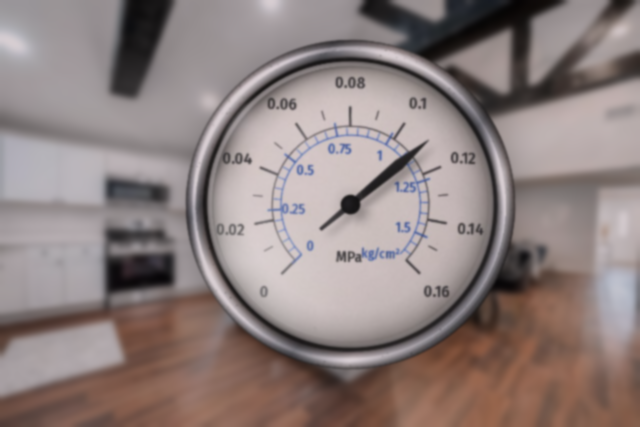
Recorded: 0.11 MPa
